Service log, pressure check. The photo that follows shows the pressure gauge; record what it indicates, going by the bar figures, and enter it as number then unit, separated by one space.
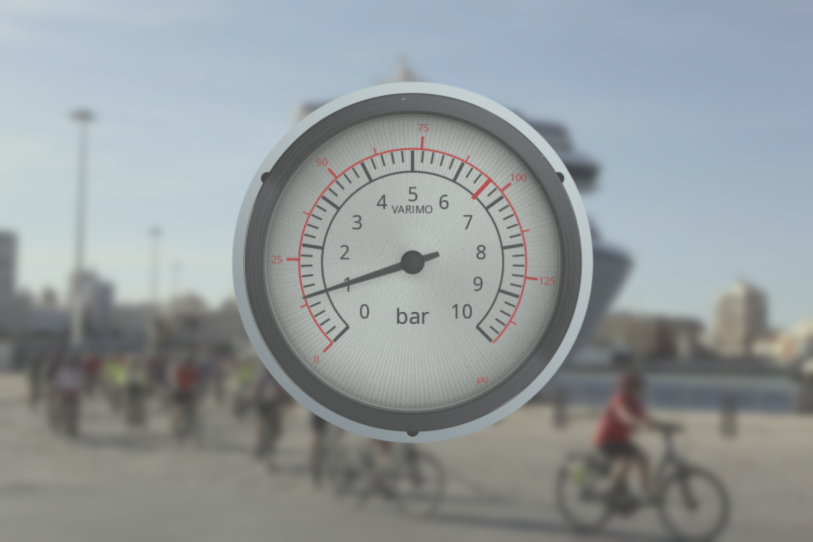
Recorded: 1 bar
